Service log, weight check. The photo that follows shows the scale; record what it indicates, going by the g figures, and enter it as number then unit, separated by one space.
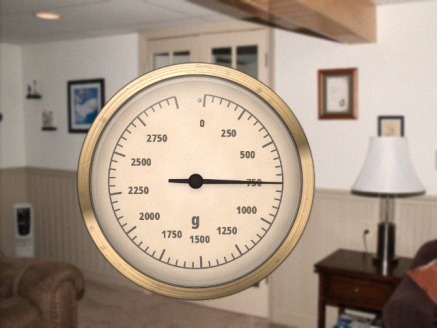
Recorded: 750 g
